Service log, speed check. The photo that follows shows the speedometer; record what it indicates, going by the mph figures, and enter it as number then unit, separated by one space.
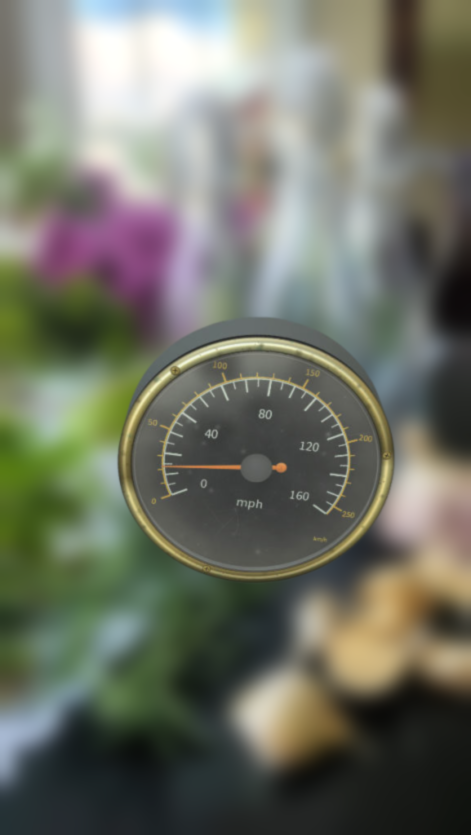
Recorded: 15 mph
